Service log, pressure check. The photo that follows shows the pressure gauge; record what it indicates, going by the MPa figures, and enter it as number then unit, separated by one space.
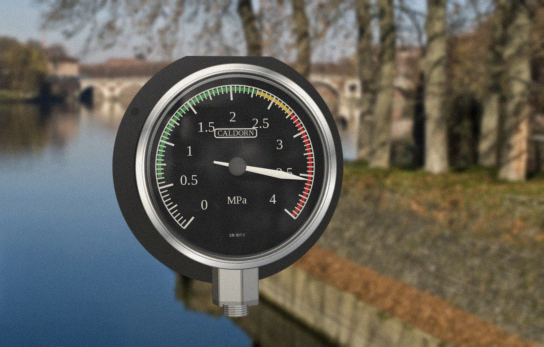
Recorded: 3.55 MPa
